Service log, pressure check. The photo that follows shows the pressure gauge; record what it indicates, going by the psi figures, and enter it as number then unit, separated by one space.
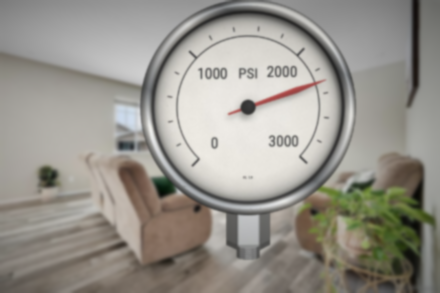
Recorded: 2300 psi
